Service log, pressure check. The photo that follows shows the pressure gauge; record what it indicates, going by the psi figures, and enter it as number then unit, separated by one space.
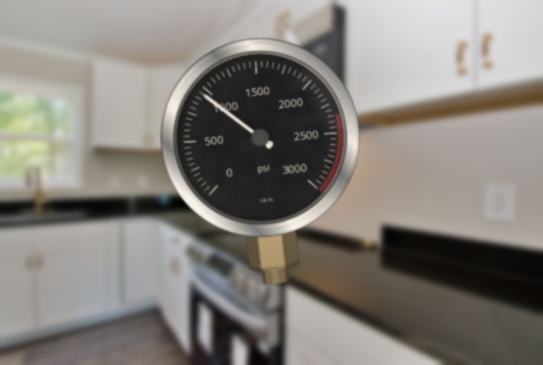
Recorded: 950 psi
